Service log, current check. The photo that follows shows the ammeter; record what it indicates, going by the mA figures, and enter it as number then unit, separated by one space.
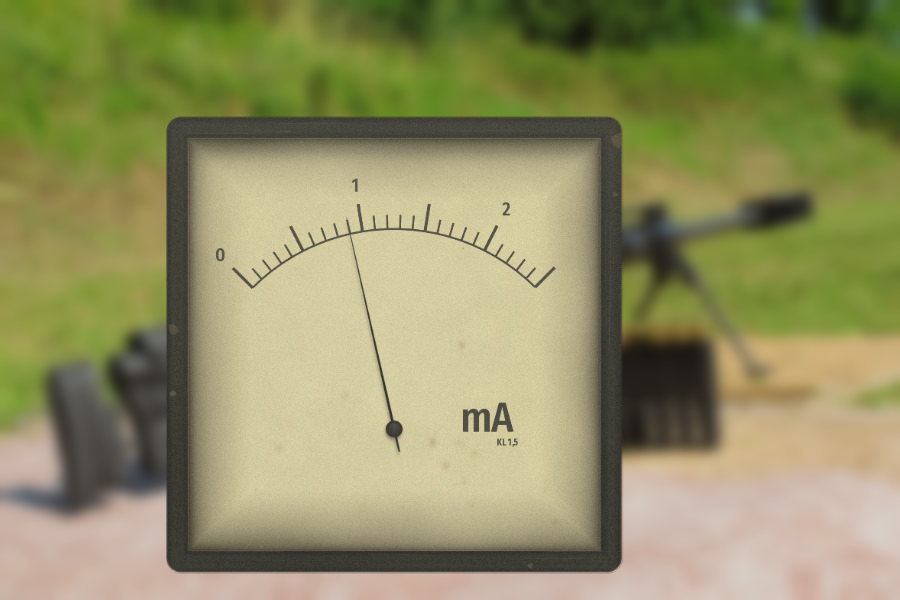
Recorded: 0.9 mA
